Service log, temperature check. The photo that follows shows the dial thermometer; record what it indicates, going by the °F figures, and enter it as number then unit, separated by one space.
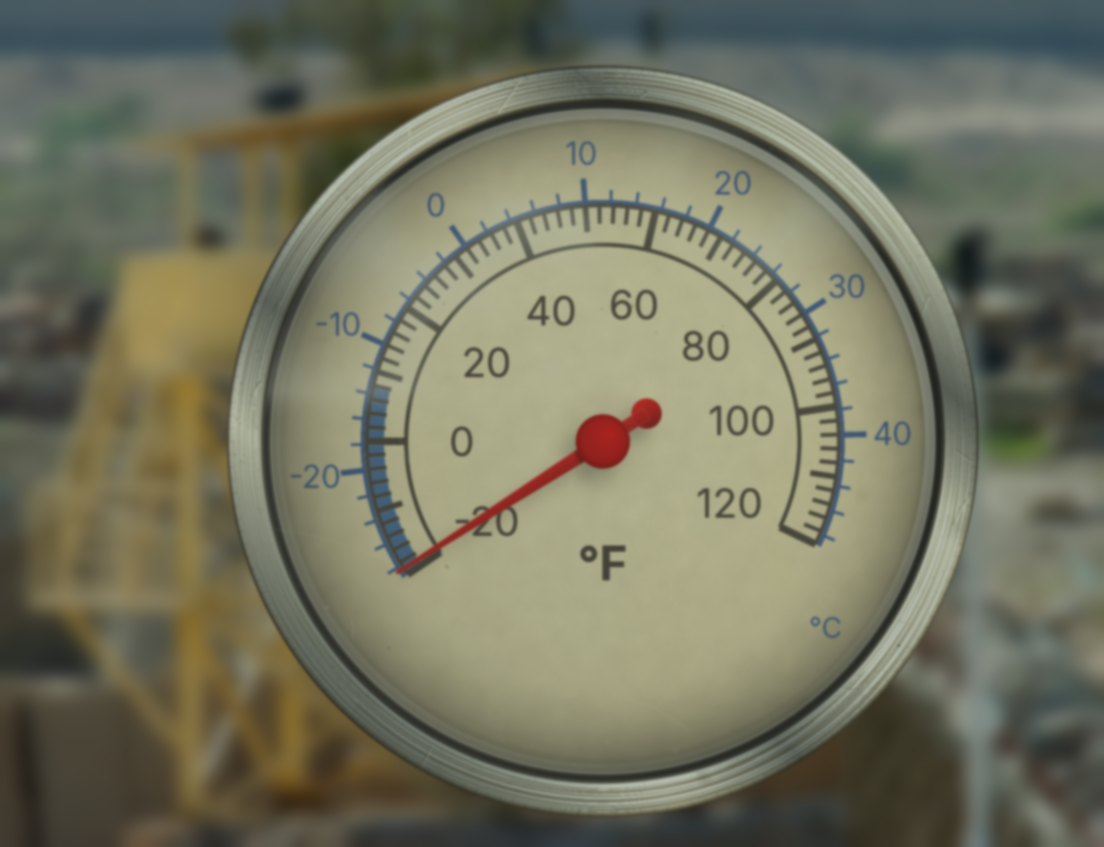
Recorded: -19 °F
